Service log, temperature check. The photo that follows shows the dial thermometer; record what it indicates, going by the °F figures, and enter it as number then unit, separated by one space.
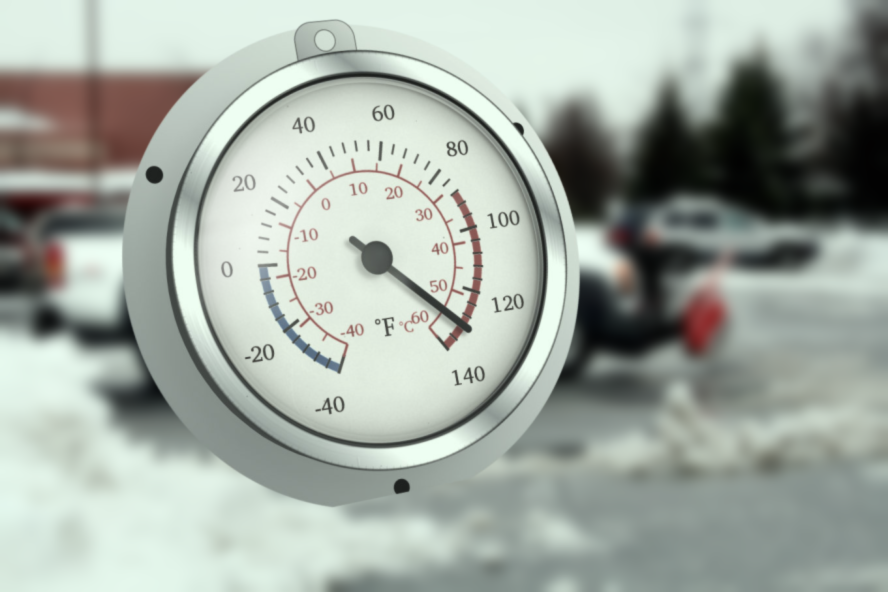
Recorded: 132 °F
